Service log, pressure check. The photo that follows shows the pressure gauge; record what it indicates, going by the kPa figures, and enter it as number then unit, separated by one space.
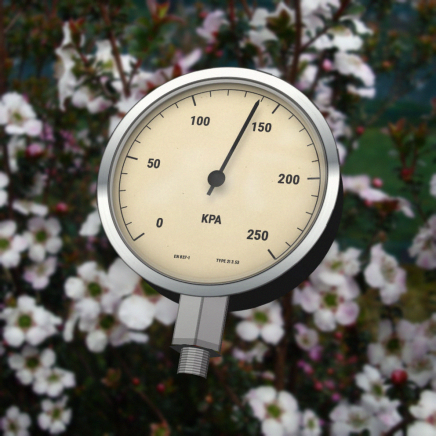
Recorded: 140 kPa
